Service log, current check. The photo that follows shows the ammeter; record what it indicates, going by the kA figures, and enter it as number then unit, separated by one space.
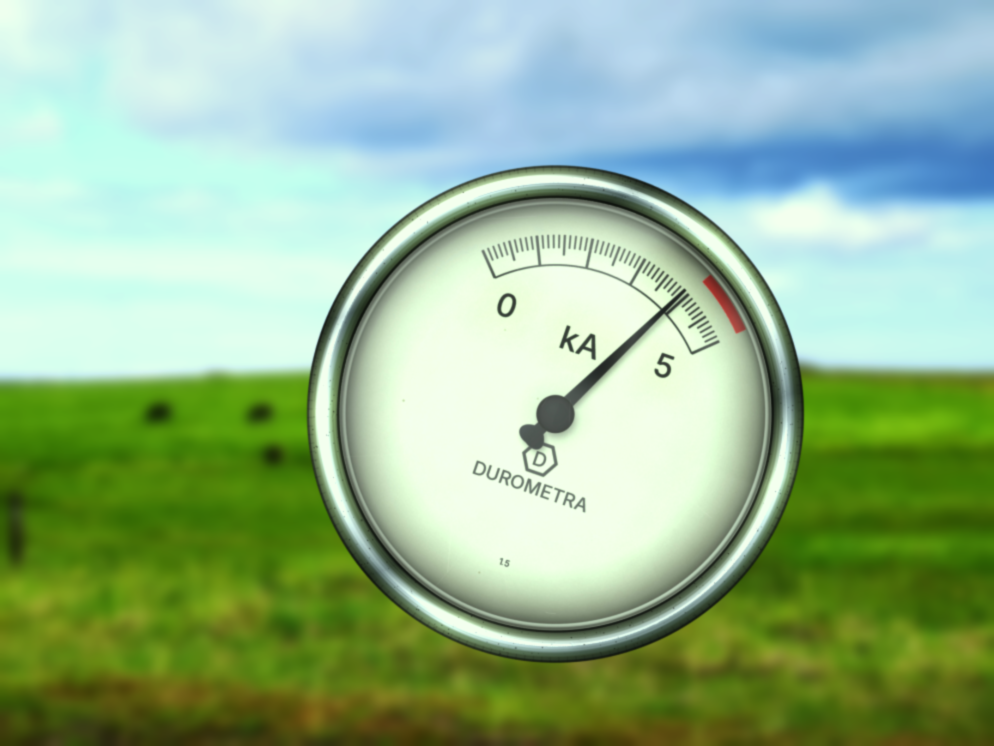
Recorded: 3.9 kA
